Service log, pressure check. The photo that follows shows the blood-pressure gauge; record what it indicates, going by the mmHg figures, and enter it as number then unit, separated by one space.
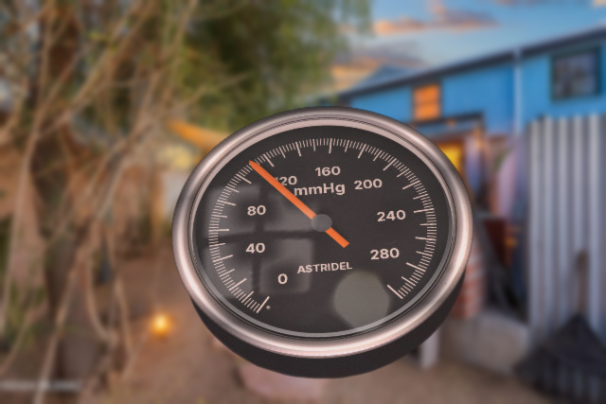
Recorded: 110 mmHg
